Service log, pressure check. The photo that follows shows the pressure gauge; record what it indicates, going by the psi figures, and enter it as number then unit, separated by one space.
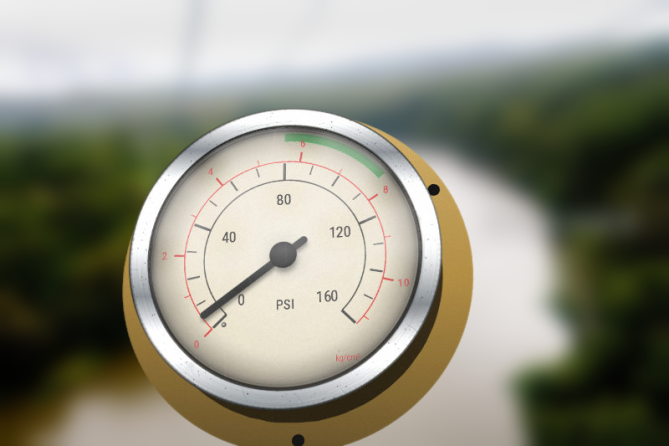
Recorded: 5 psi
